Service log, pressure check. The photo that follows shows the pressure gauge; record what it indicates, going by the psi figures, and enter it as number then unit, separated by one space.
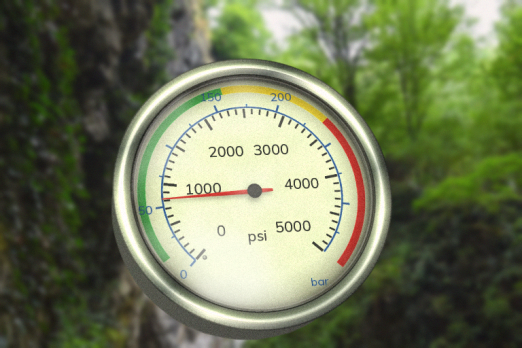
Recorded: 800 psi
